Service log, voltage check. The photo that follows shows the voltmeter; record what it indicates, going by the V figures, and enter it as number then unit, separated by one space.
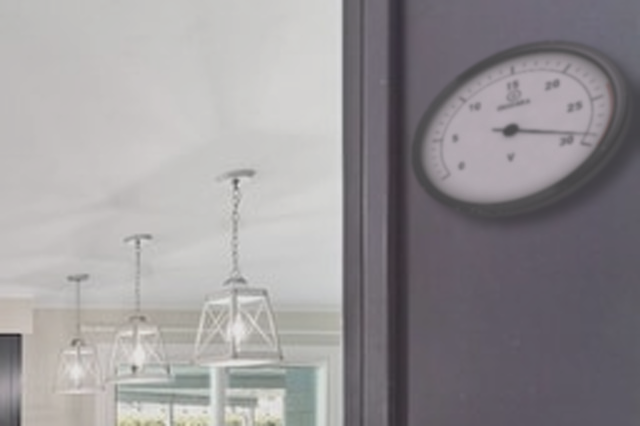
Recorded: 29 V
